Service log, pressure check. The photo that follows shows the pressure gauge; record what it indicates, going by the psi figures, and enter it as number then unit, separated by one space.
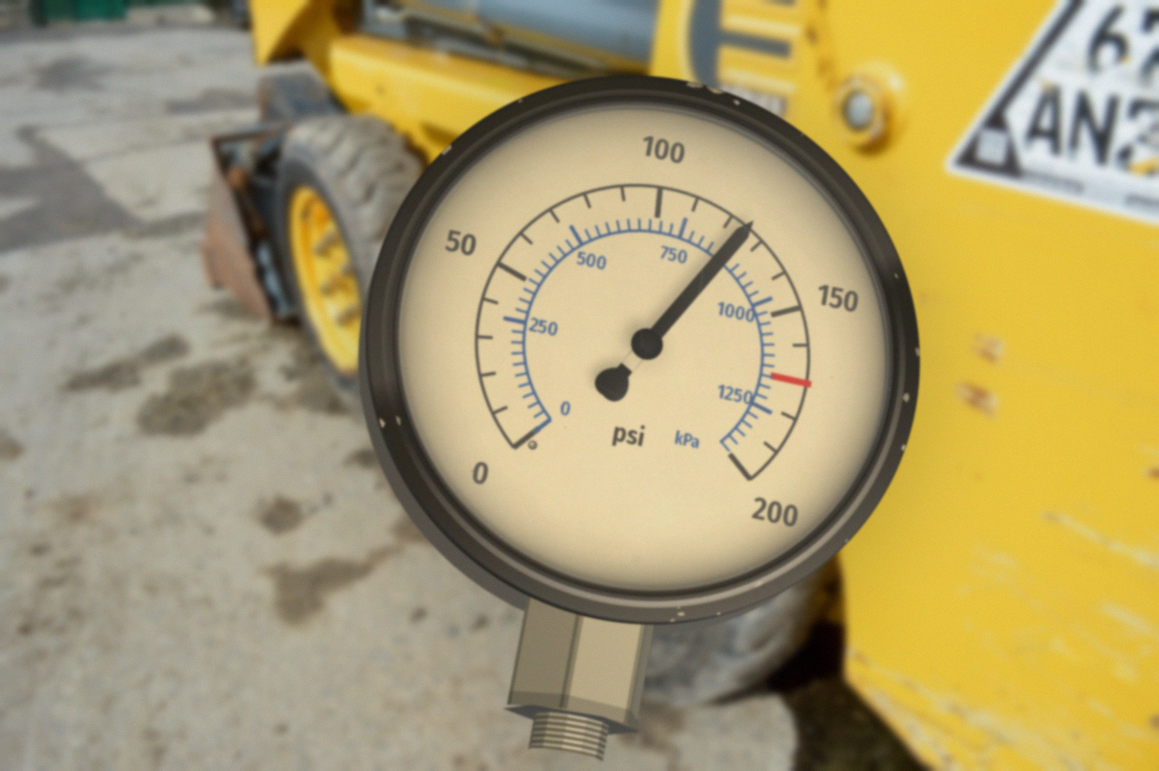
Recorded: 125 psi
